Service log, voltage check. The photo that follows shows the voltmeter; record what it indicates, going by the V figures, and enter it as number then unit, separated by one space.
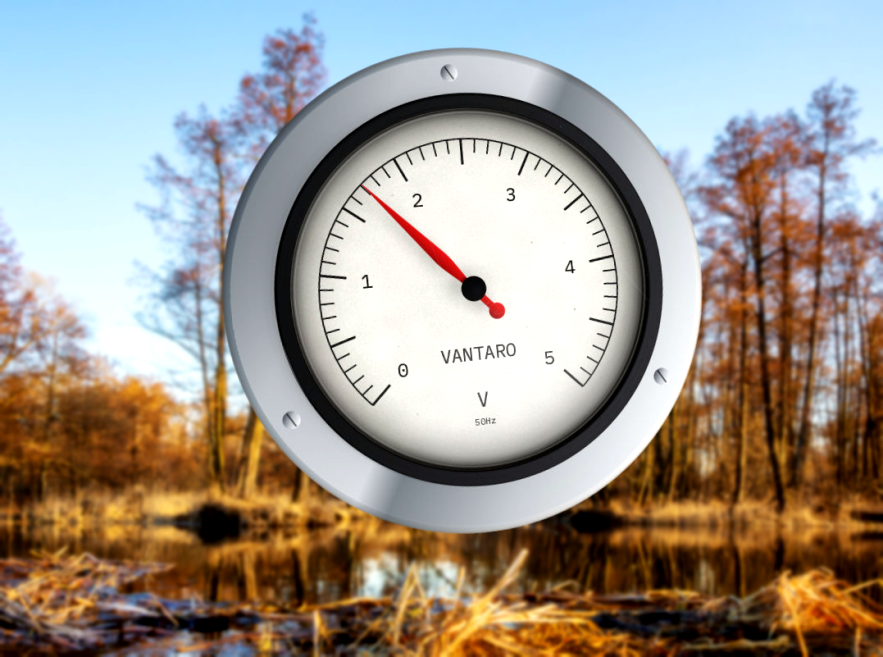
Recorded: 1.7 V
